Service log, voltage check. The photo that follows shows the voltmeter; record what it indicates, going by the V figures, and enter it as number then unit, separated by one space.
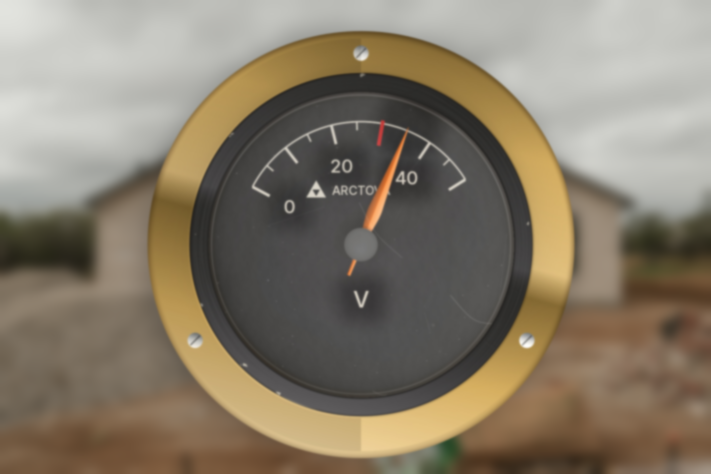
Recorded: 35 V
